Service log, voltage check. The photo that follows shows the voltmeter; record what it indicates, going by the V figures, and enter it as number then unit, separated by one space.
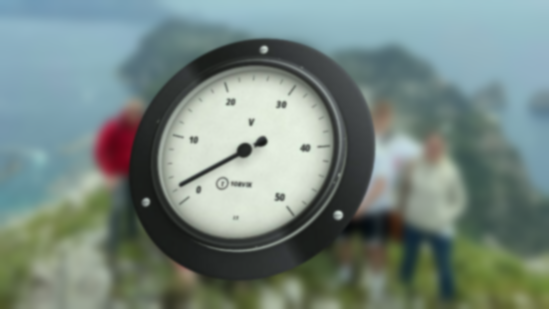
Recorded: 2 V
